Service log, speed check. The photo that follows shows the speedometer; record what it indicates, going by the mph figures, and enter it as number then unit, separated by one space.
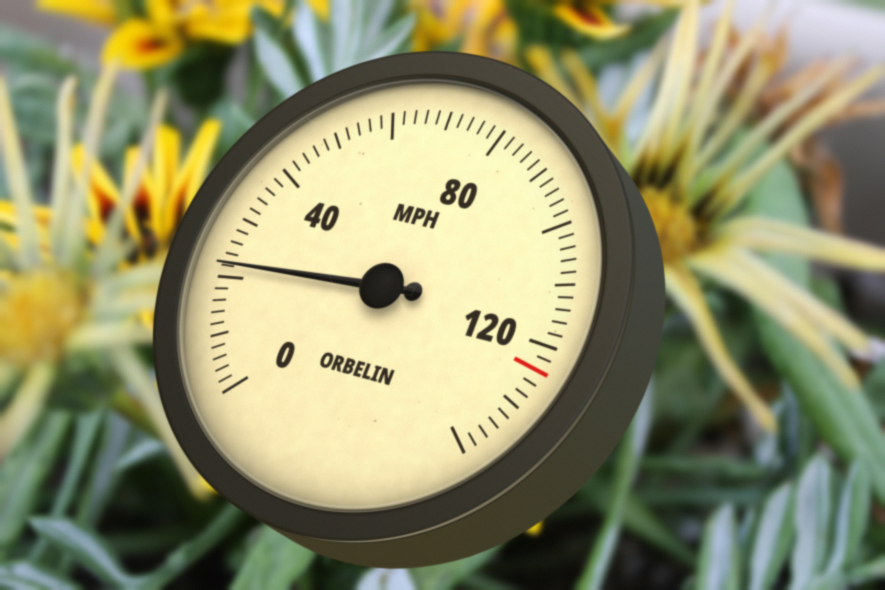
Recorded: 22 mph
